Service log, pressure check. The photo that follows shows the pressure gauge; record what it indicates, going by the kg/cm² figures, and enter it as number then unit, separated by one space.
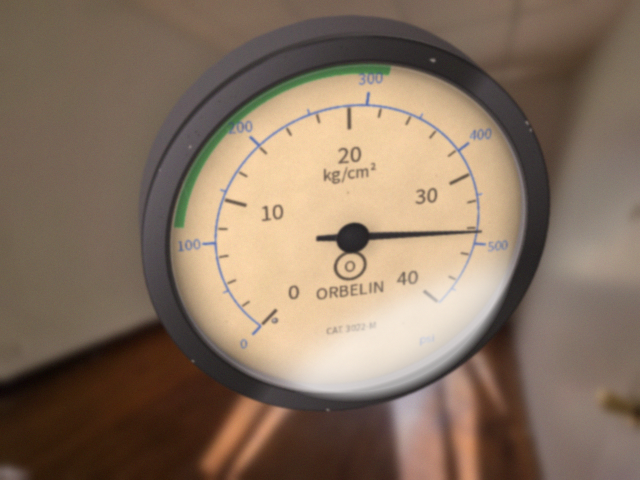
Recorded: 34 kg/cm²
